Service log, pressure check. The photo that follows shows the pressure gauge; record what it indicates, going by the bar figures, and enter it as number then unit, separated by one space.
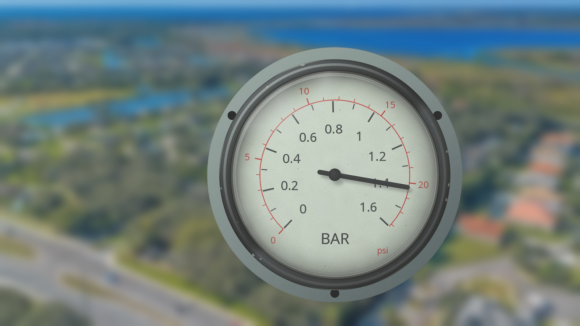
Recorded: 1.4 bar
